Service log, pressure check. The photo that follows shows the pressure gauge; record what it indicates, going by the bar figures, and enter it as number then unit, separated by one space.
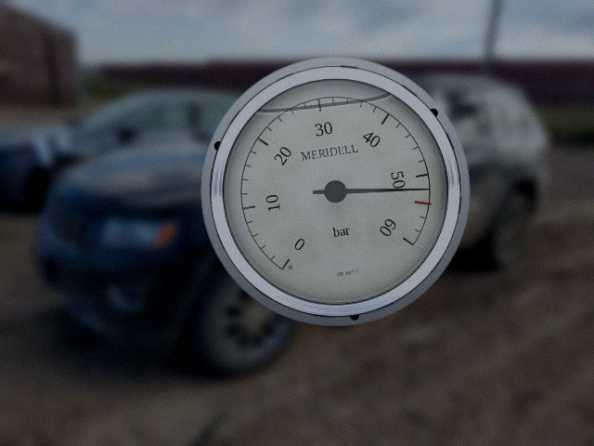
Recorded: 52 bar
